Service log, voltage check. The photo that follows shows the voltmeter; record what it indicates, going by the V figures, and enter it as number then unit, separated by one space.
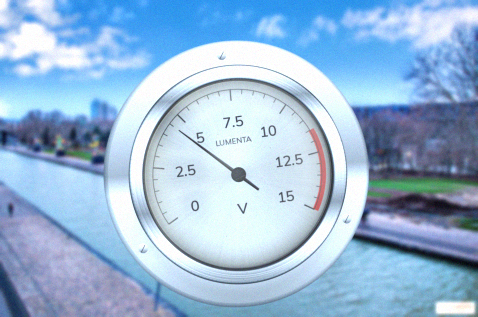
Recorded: 4.5 V
